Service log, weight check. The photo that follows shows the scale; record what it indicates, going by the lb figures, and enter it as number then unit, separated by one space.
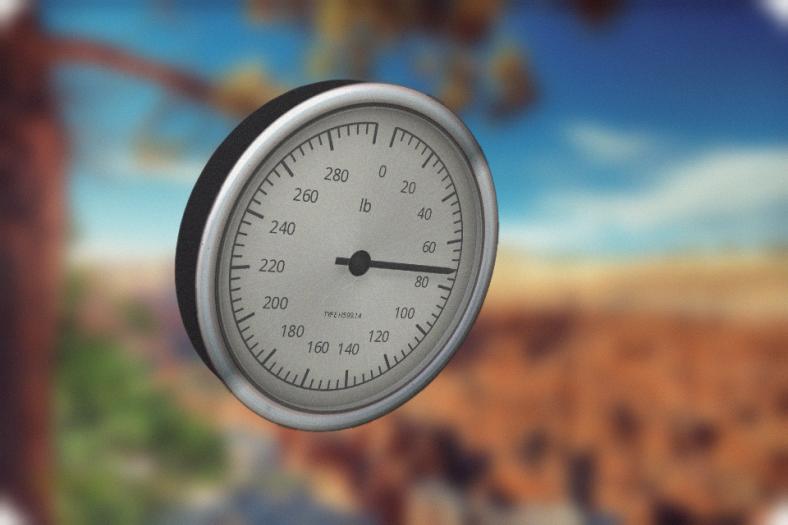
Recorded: 72 lb
